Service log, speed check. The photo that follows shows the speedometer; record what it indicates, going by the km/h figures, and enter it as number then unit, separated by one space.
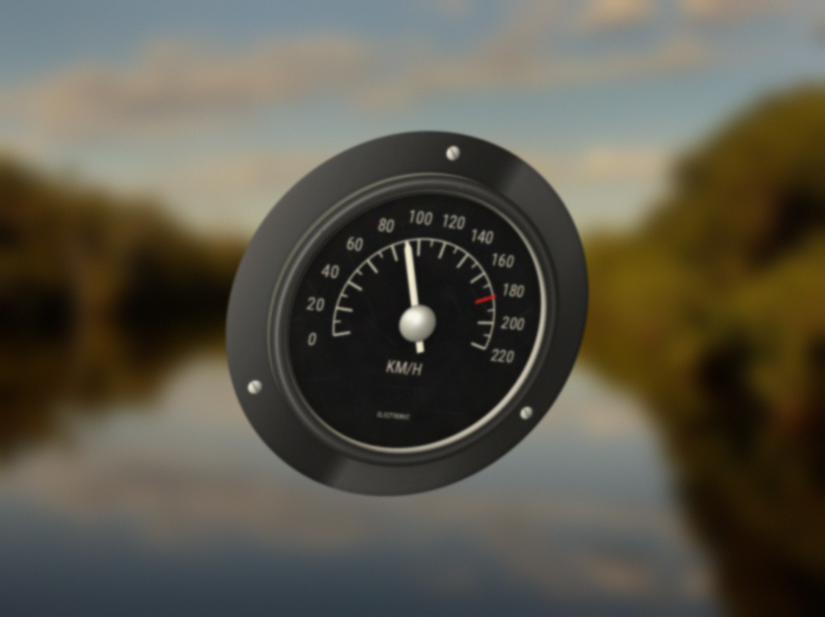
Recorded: 90 km/h
